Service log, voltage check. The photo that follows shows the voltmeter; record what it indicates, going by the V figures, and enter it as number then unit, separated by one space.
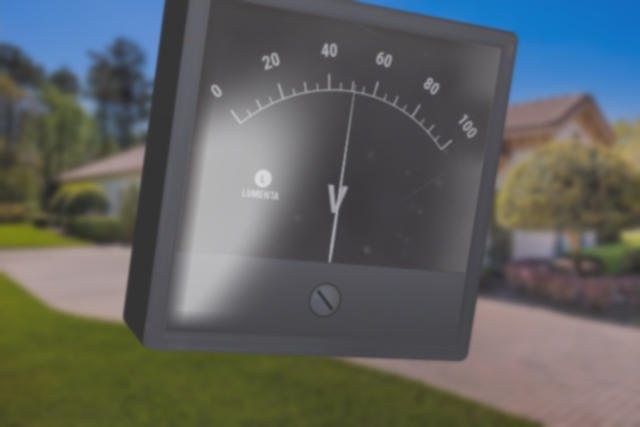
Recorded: 50 V
